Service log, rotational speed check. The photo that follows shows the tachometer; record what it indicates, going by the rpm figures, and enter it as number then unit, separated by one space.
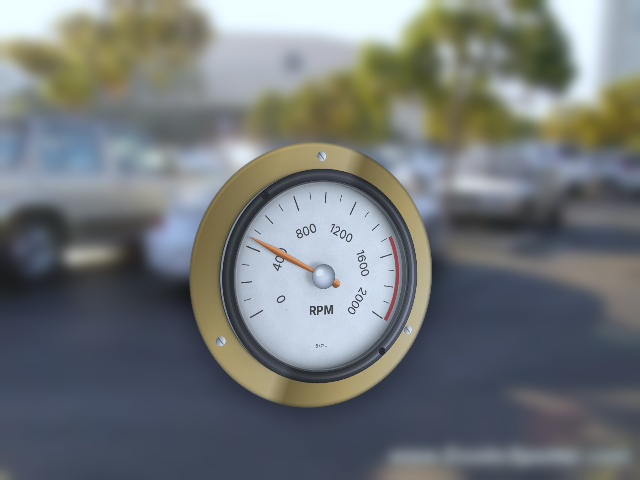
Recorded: 450 rpm
